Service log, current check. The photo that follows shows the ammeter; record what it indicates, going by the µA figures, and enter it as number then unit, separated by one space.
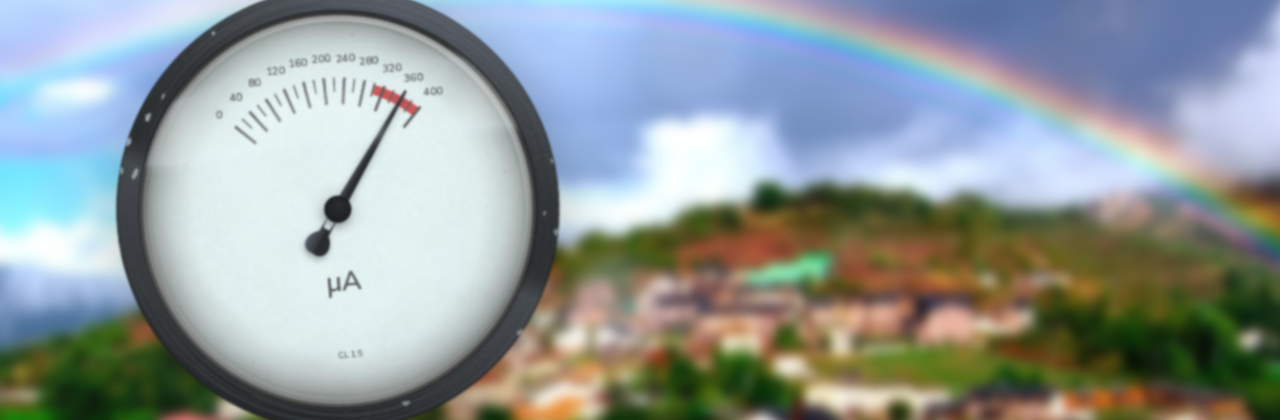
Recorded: 360 µA
